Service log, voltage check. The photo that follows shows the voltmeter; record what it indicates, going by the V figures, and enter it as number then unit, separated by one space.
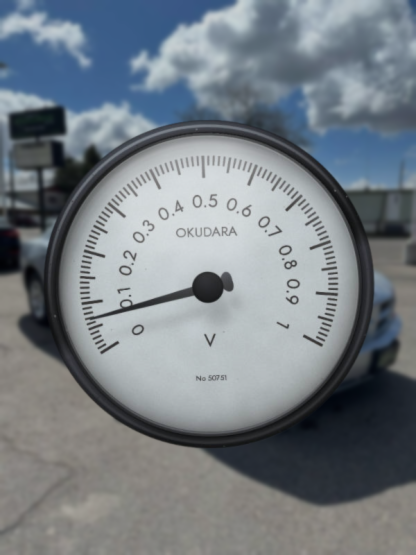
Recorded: 0.07 V
